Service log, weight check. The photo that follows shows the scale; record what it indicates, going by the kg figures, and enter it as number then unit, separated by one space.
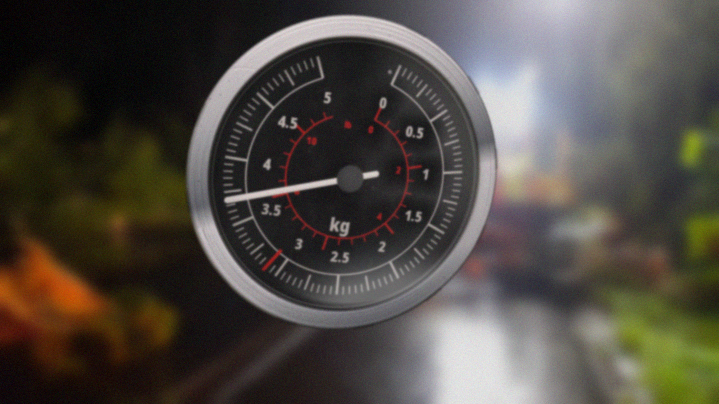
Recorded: 3.7 kg
